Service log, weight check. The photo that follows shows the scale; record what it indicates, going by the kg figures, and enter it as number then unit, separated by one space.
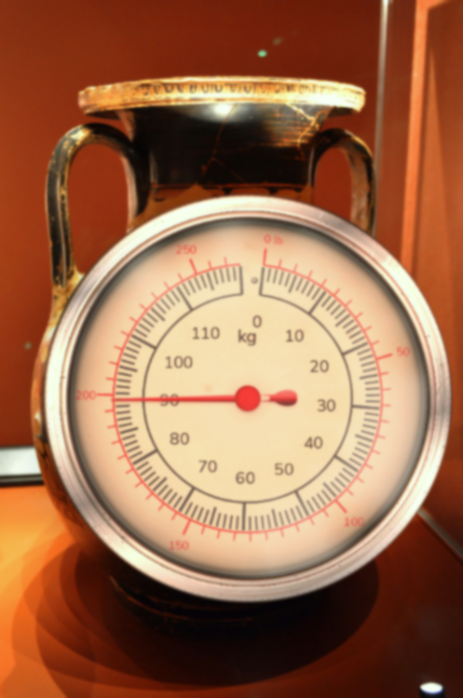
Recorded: 90 kg
